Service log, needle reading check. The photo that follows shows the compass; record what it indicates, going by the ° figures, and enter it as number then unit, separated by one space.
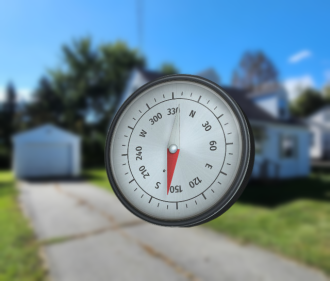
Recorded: 160 °
